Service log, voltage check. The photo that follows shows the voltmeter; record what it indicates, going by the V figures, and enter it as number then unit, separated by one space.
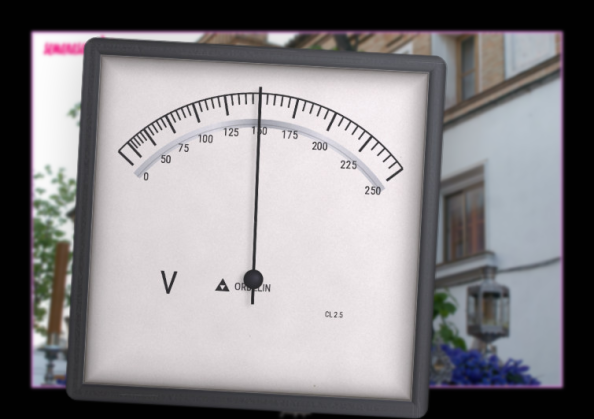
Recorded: 150 V
